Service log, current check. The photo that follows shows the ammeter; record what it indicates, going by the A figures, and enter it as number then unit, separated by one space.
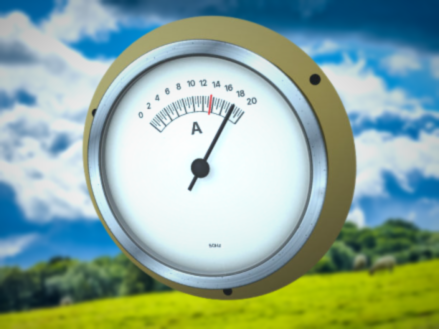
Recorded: 18 A
